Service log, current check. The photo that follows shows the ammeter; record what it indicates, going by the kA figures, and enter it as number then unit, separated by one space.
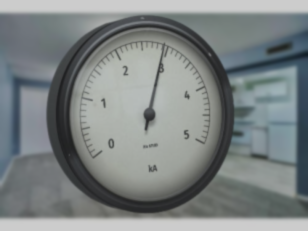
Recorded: 2.9 kA
